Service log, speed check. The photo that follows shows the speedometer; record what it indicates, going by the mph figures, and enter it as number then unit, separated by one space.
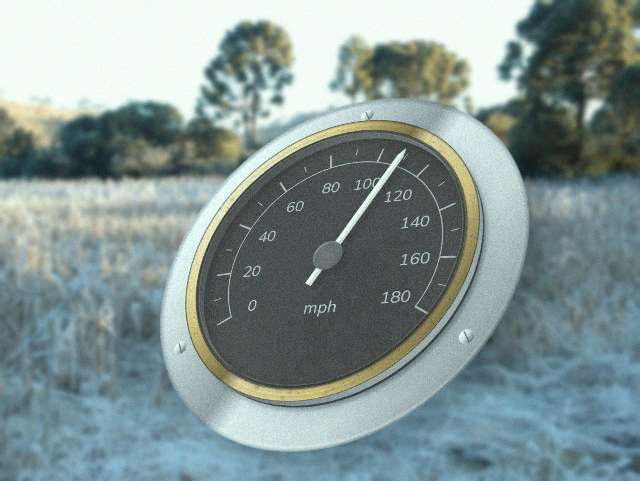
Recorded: 110 mph
